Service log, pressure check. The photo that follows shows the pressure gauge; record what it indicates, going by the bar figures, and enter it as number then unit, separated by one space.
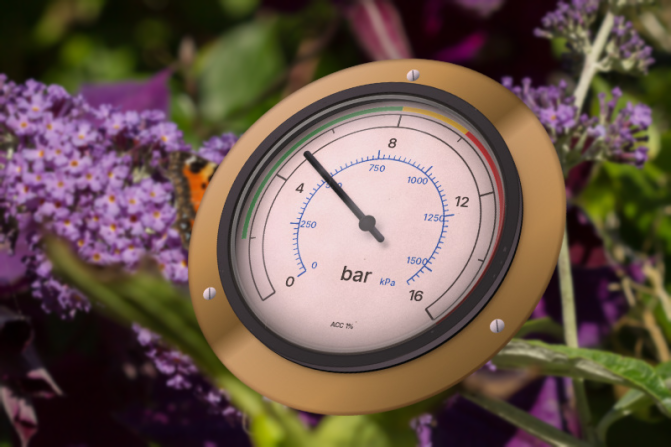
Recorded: 5 bar
